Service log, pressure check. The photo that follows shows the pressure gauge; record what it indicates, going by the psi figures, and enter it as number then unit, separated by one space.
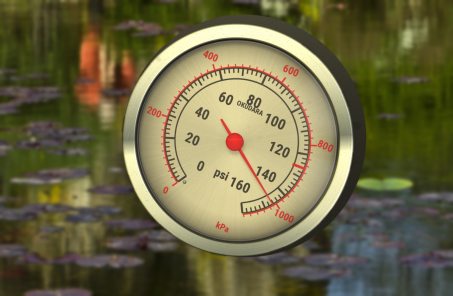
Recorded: 146 psi
